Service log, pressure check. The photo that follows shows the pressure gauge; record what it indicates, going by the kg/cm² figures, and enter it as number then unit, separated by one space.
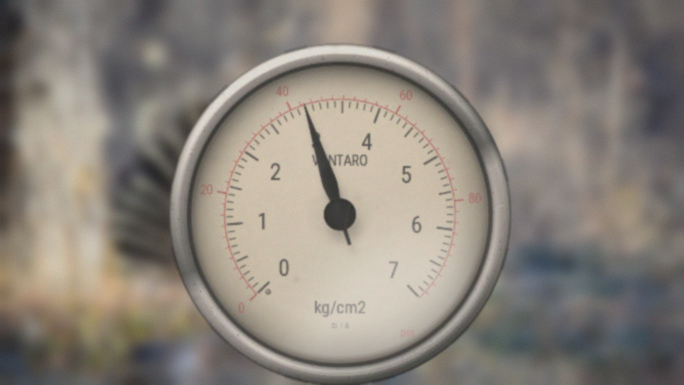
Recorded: 3 kg/cm²
